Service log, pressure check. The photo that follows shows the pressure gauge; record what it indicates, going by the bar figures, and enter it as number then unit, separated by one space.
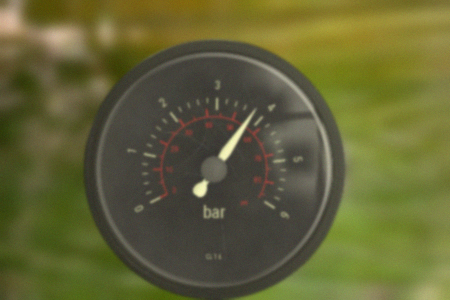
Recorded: 3.8 bar
